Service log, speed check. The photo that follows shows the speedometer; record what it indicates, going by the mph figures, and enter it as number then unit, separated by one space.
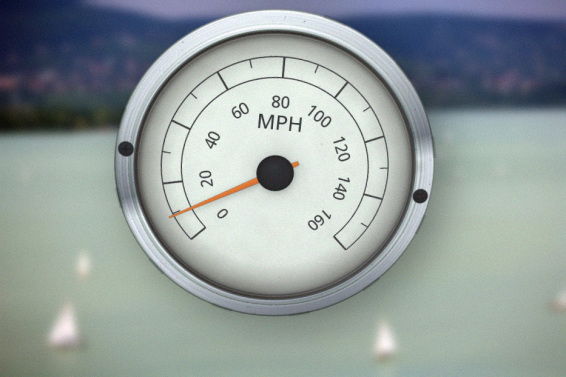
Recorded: 10 mph
